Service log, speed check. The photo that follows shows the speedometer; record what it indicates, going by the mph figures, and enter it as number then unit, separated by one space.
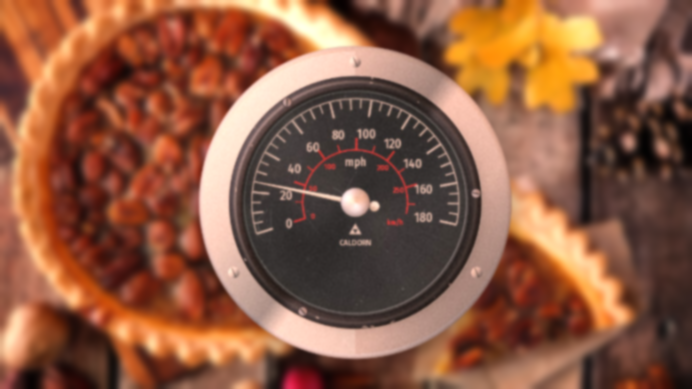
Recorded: 25 mph
